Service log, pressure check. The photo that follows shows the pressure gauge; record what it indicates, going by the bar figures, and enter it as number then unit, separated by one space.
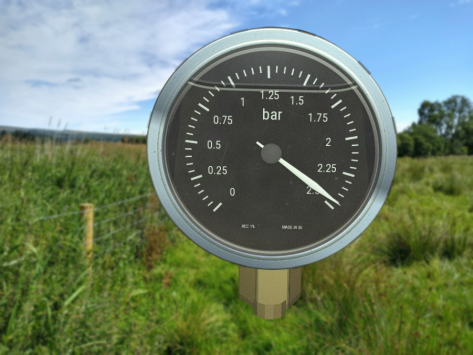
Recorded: 2.45 bar
